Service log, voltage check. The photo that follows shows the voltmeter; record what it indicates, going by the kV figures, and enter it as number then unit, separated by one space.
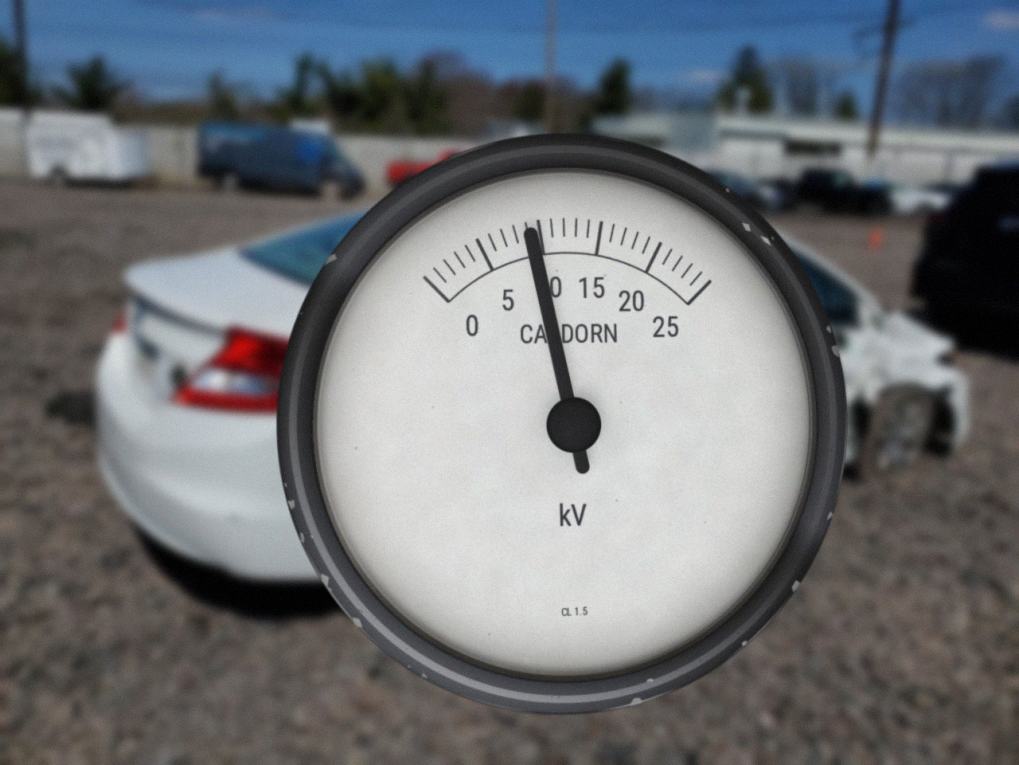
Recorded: 9 kV
